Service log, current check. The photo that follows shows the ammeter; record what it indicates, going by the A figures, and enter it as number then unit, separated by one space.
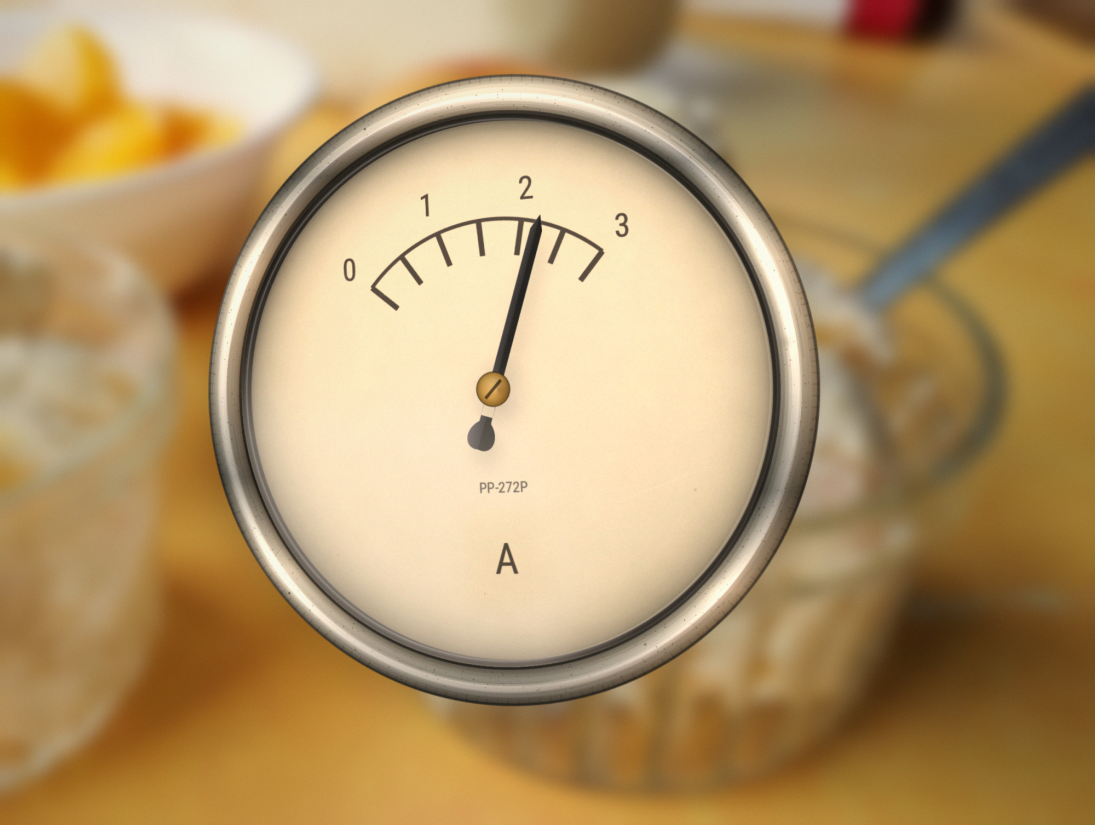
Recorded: 2.25 A
